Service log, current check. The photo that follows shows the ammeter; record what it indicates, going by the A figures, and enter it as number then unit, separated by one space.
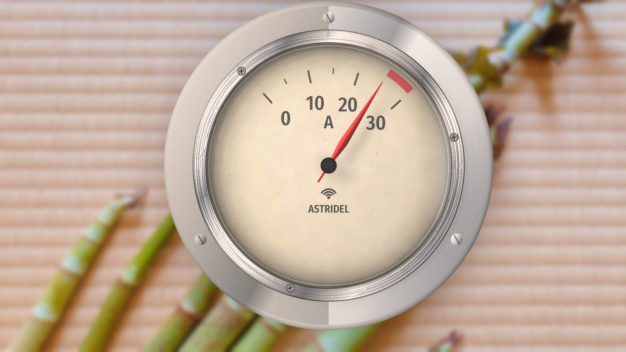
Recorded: 25 A
